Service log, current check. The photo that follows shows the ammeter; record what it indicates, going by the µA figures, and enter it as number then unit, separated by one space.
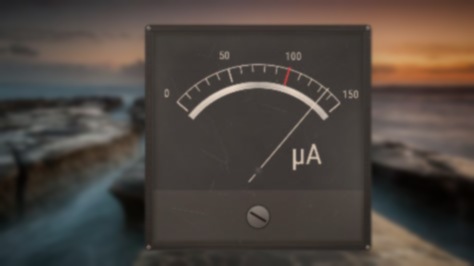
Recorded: 135 µA
